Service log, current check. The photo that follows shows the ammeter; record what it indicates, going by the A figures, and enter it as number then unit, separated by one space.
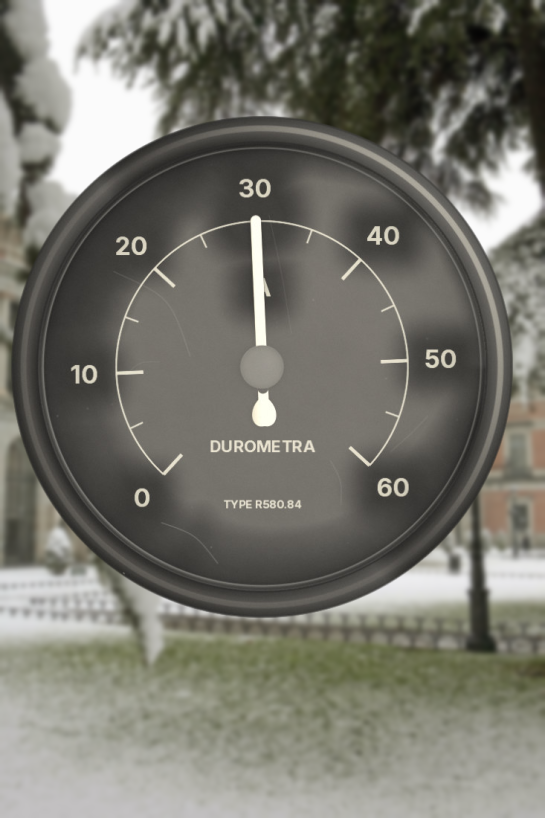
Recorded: 30 A
